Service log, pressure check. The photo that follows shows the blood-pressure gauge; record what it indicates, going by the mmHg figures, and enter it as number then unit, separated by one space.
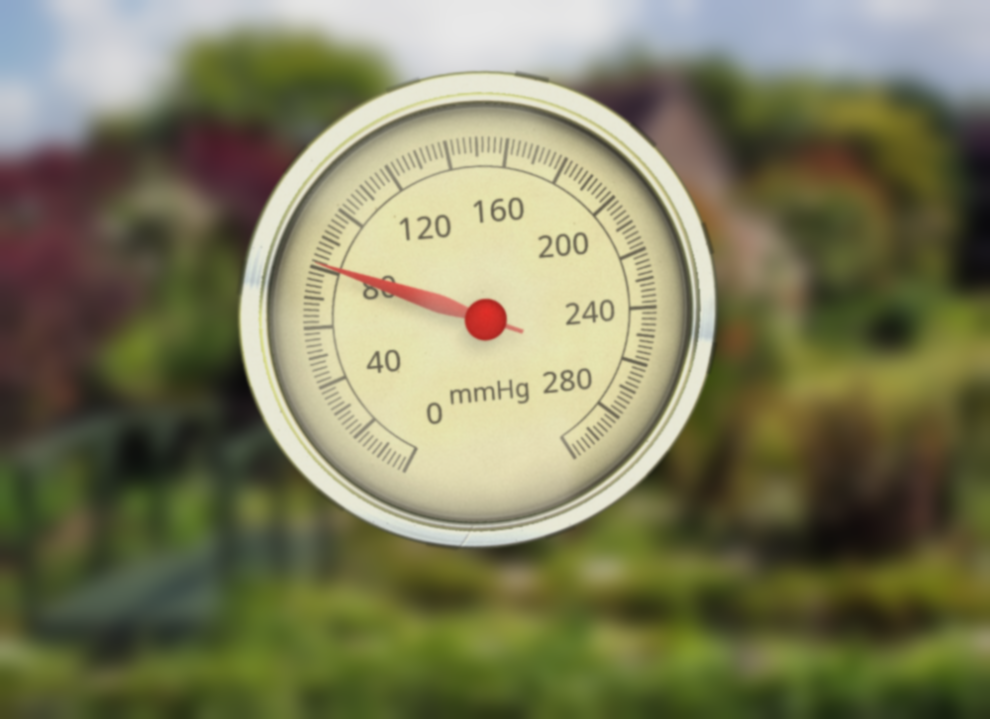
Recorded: 82 mmHg
